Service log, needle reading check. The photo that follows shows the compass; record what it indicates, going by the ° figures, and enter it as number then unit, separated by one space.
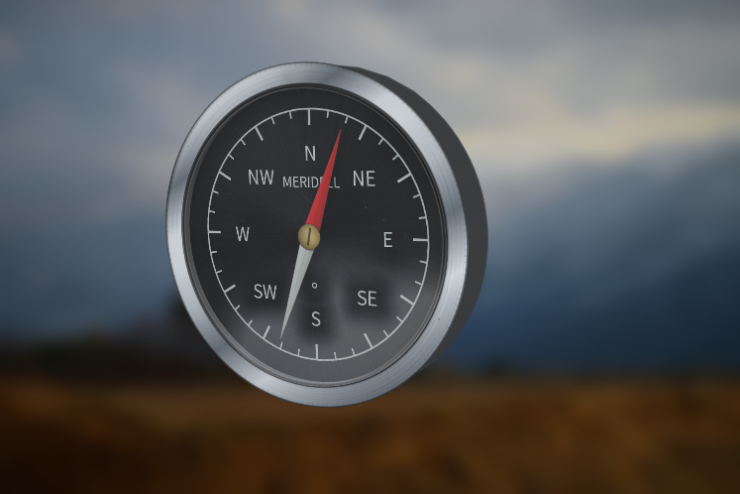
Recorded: 20 °
